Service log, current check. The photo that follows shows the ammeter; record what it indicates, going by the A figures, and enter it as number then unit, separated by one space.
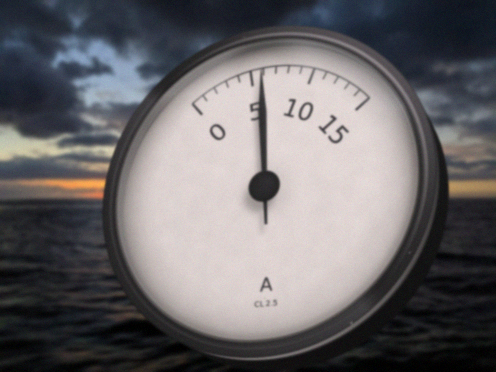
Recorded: 6 A
